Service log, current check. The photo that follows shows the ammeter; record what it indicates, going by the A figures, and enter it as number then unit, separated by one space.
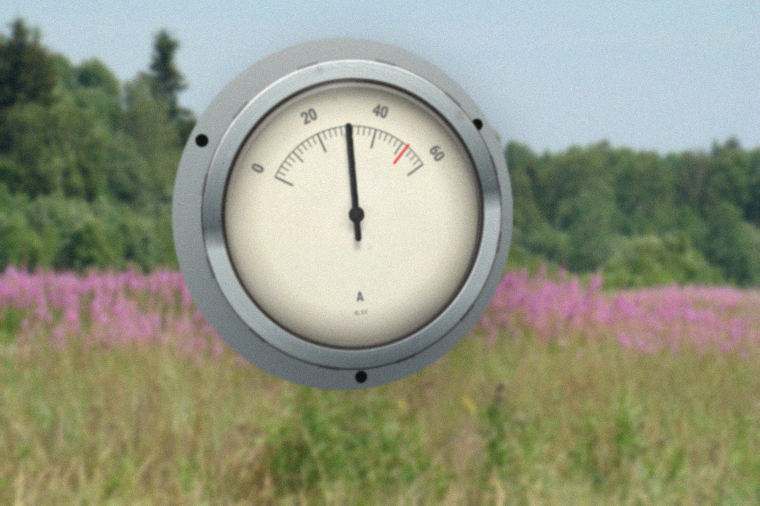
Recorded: 30 A
